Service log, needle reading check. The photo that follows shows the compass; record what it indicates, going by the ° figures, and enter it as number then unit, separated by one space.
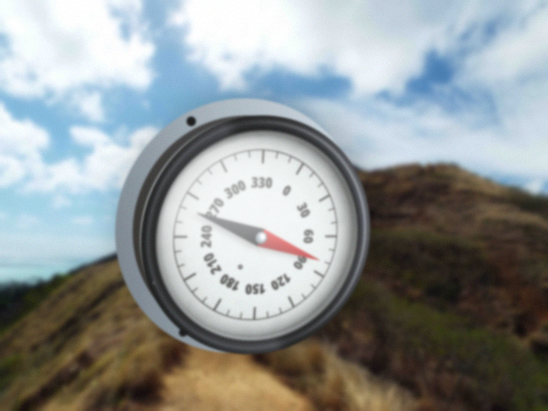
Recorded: 80 °
